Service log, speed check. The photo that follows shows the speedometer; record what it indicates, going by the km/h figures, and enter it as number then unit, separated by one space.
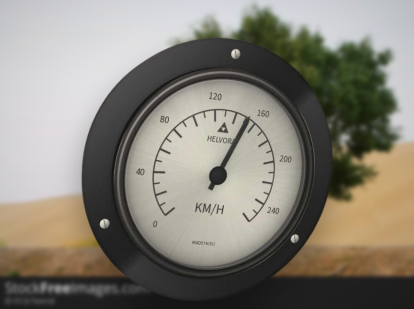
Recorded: 150 km/h
